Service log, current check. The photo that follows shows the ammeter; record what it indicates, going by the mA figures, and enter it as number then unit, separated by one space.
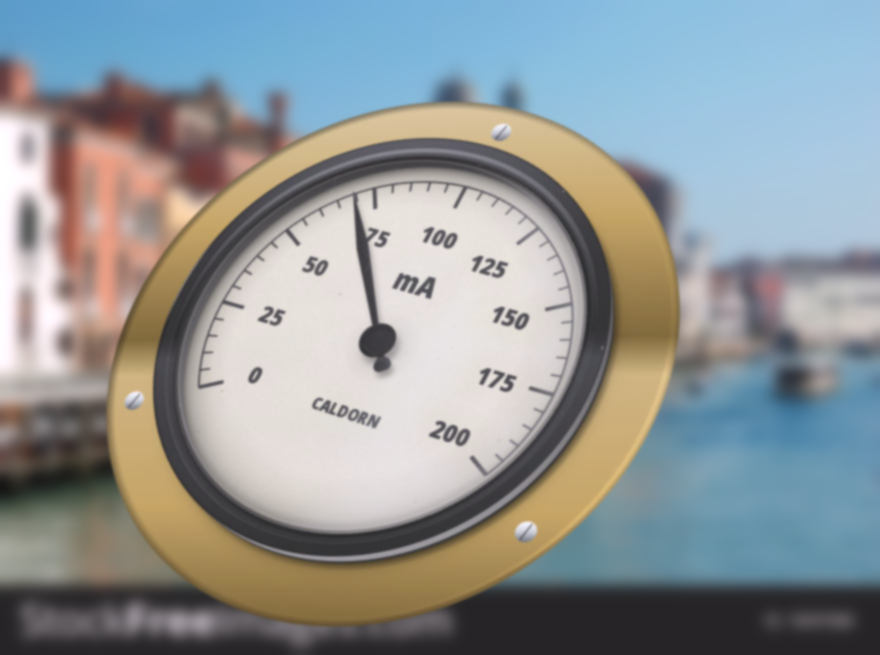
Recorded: 70 mA
